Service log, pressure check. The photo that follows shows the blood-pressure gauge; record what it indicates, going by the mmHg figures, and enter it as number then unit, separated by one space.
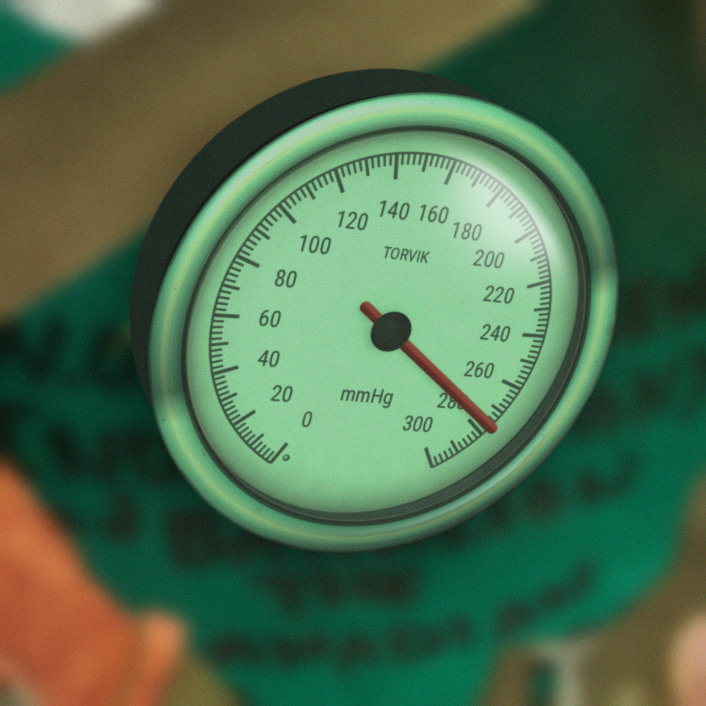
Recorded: 276 mmHg
